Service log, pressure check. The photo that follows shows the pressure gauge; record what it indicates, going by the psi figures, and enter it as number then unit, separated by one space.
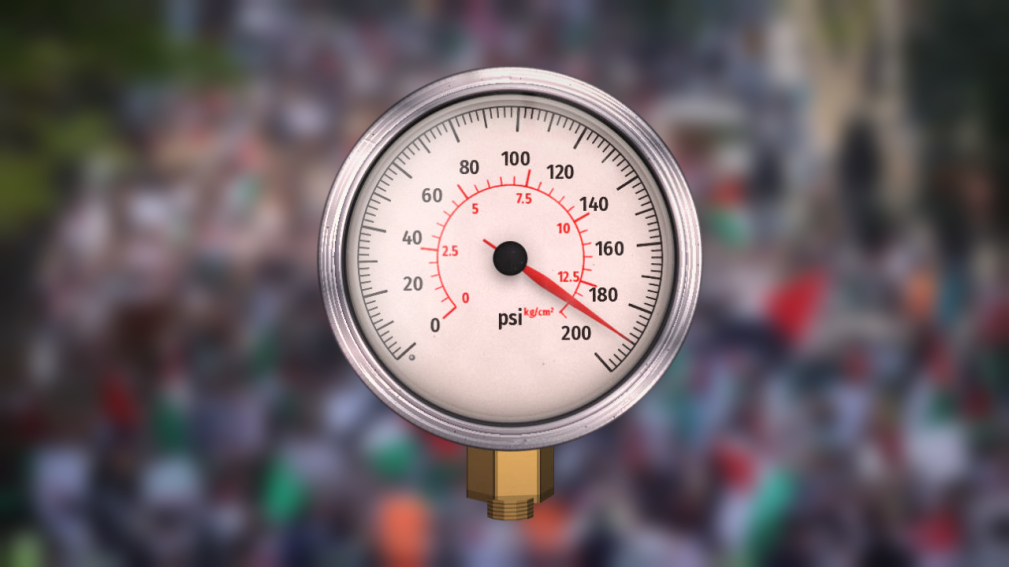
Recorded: 190 psi
